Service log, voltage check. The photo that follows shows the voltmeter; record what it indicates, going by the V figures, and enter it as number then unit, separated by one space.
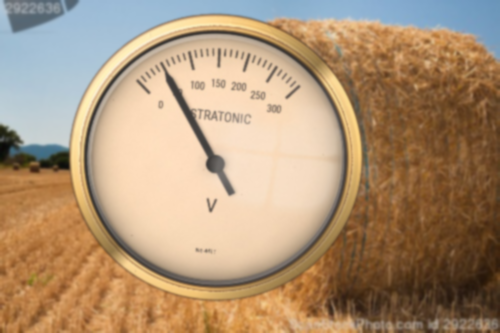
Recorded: 50 V
